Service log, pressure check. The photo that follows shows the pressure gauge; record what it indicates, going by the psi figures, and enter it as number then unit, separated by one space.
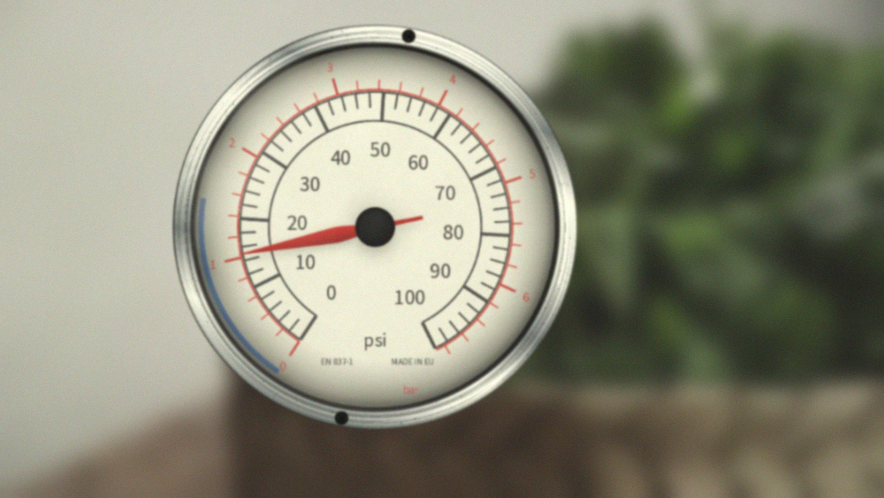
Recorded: 15 psi
